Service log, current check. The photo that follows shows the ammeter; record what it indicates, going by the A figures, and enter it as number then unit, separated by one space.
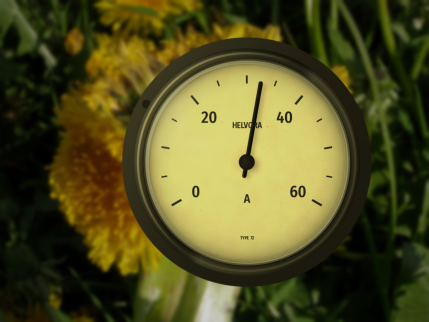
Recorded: 32.5 A
